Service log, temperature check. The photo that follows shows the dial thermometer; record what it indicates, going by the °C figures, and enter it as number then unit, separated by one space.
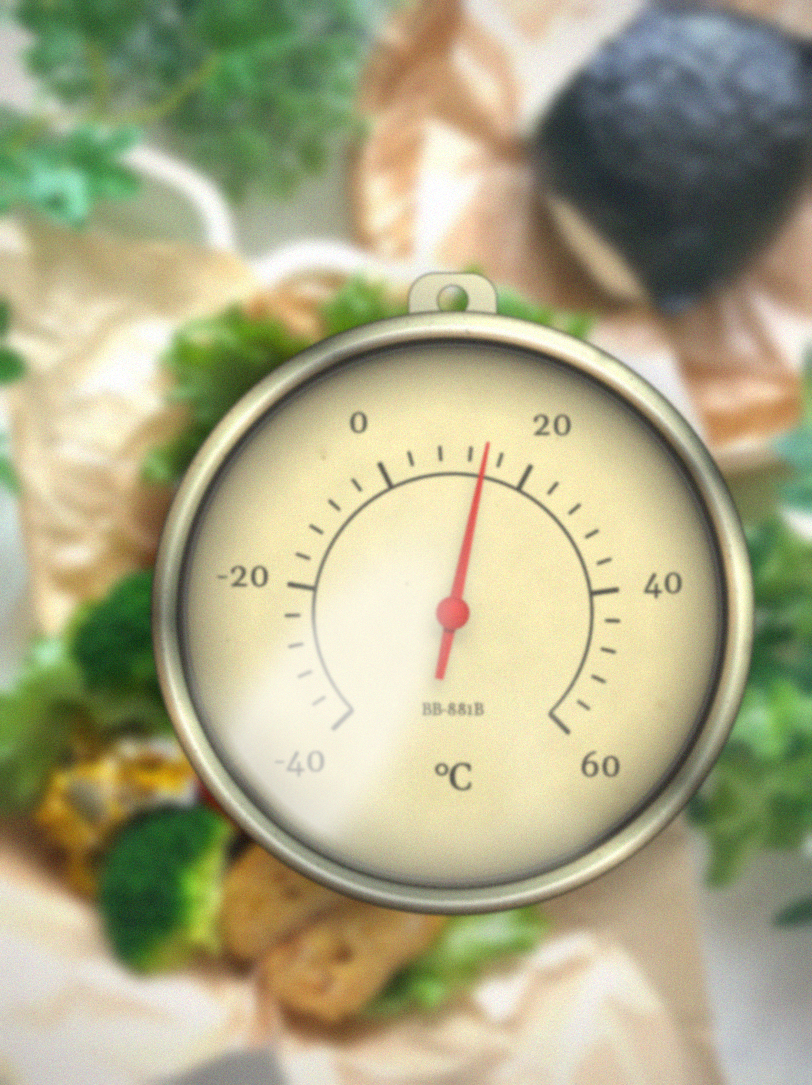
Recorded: 14 °C
